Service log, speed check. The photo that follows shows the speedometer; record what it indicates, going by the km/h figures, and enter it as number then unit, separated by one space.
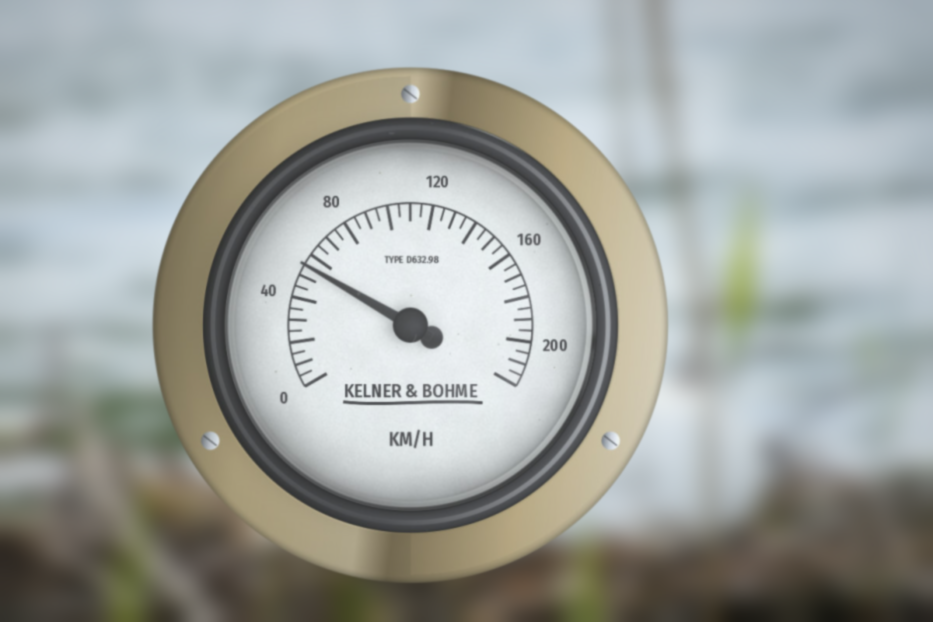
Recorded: 55 km/h
